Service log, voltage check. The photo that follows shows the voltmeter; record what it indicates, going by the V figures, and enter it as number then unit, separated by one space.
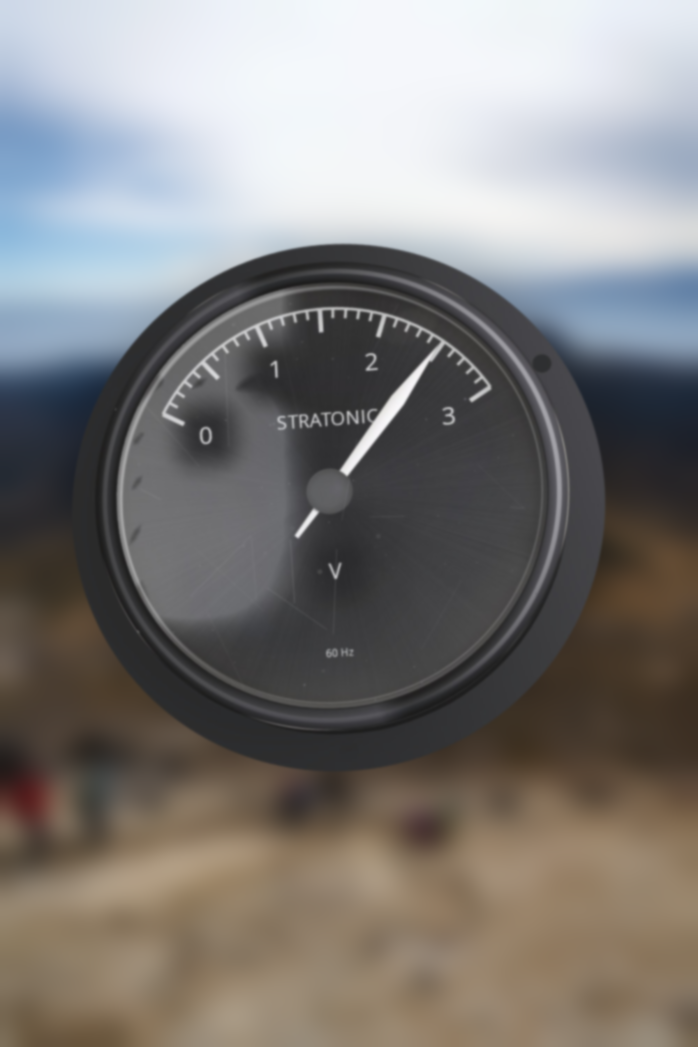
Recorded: 2.5 V
